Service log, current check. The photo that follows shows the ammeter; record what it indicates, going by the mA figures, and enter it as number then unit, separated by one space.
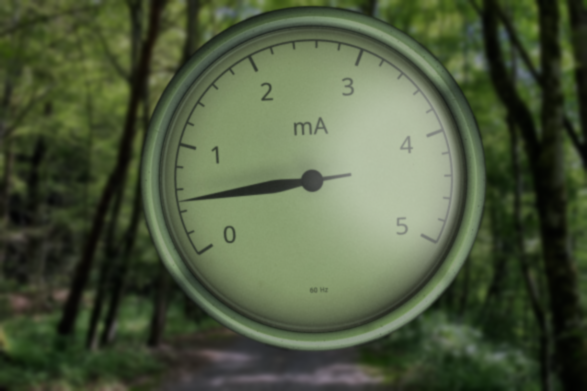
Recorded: 0.5 mA
